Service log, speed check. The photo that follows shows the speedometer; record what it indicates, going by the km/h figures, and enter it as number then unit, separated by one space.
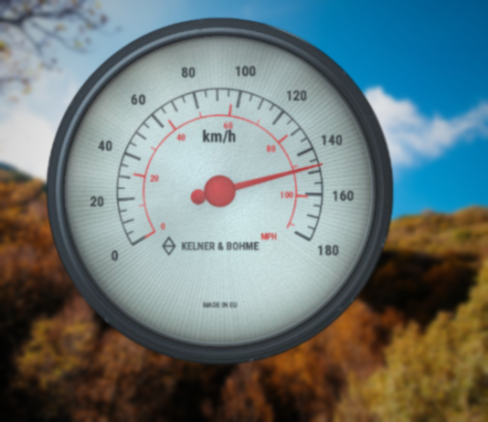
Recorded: 147.5 km/h
